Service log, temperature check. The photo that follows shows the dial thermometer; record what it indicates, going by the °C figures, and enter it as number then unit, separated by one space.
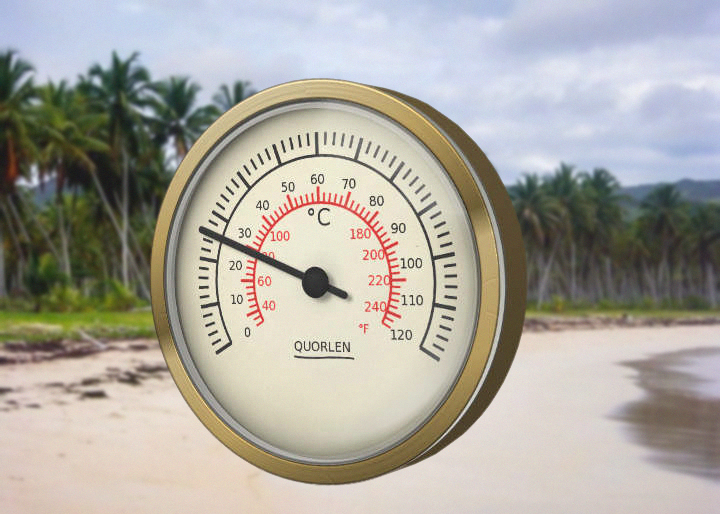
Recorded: 26 °C
